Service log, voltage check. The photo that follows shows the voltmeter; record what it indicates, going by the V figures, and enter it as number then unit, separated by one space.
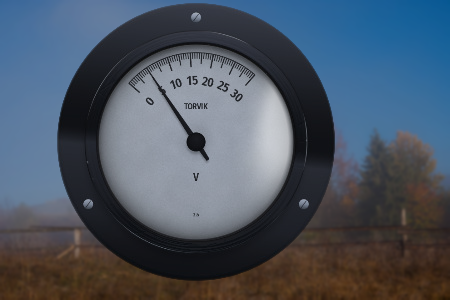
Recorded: 5 V
